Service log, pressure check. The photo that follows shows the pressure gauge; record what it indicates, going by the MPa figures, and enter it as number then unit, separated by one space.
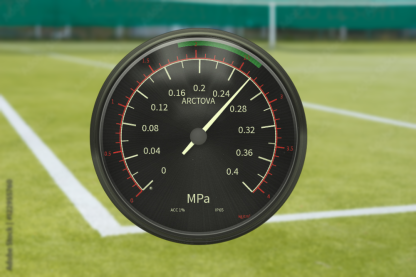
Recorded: 0.26 MPa
